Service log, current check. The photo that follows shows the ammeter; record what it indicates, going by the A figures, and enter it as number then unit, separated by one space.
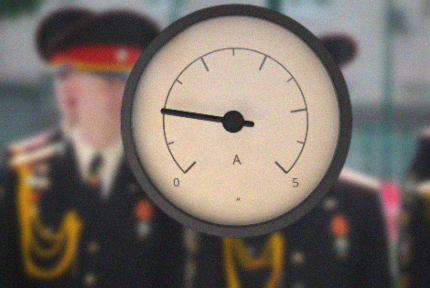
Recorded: 1 A
